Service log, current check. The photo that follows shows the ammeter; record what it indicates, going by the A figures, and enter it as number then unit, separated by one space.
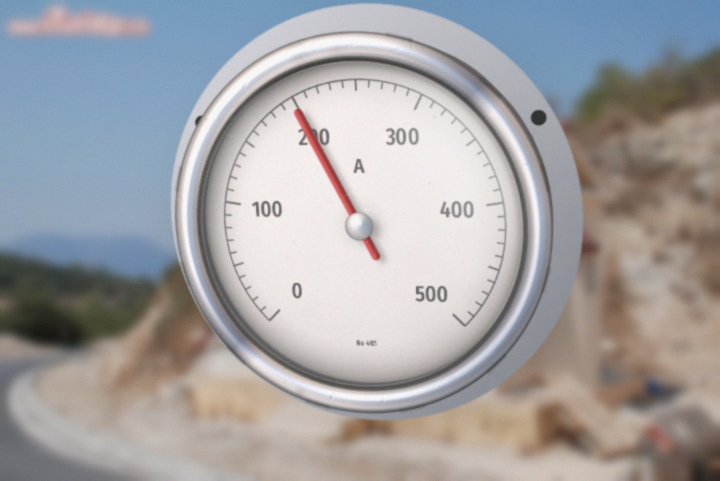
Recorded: 200 A
